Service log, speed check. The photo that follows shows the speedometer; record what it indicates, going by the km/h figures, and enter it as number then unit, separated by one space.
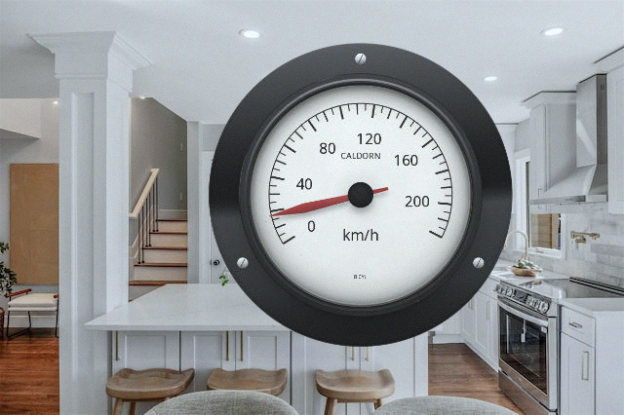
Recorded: 17.5 km/h
